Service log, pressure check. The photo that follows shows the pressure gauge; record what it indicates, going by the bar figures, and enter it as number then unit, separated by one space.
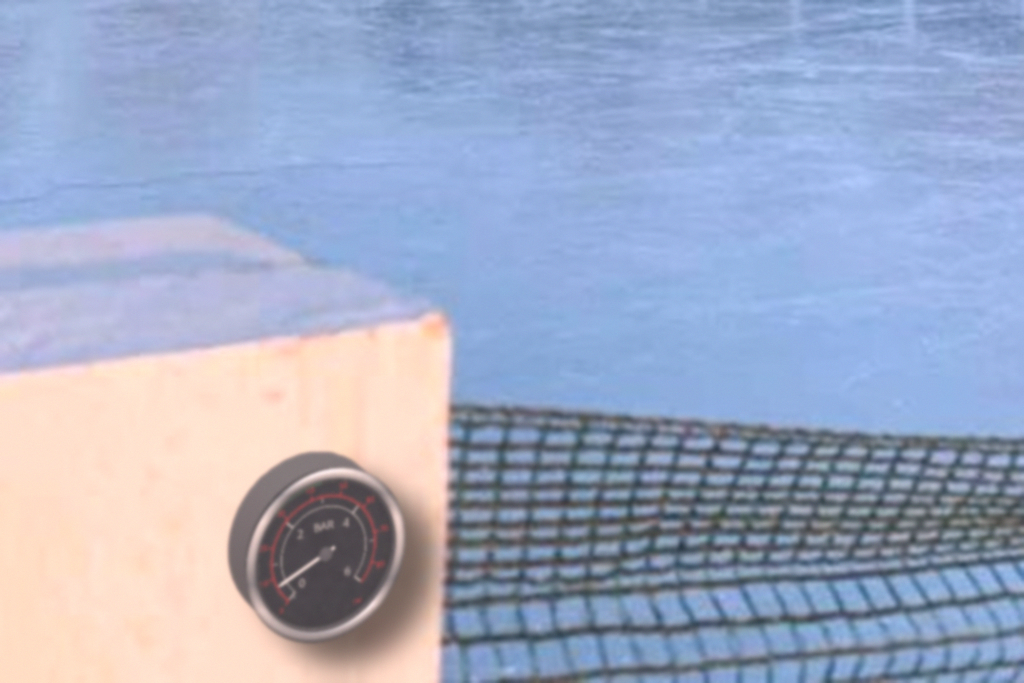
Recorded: 0.5 bar
